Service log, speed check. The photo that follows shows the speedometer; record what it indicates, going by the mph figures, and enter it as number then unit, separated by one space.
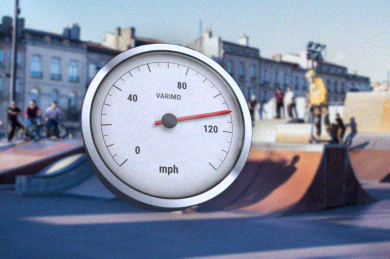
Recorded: 110 mph
